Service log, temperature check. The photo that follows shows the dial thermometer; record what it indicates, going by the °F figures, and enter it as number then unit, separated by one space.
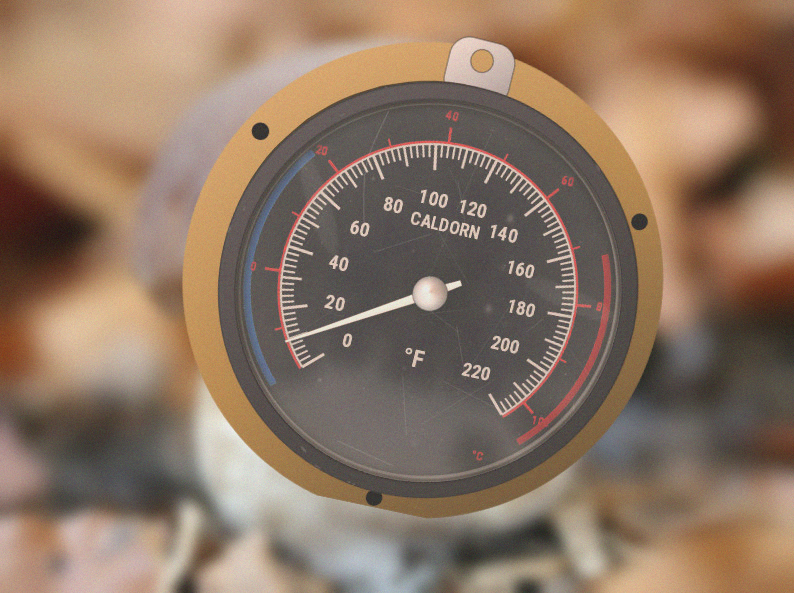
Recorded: 10 °F
